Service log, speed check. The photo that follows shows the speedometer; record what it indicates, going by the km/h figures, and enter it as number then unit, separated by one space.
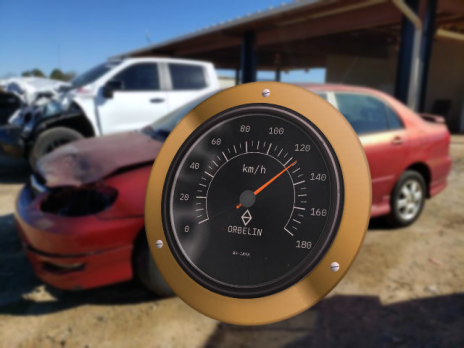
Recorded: 125 km/h
